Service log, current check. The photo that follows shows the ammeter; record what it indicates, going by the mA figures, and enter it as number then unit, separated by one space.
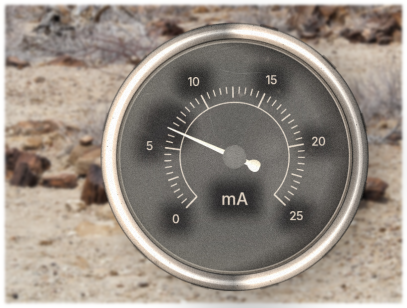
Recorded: 6.5 mA
